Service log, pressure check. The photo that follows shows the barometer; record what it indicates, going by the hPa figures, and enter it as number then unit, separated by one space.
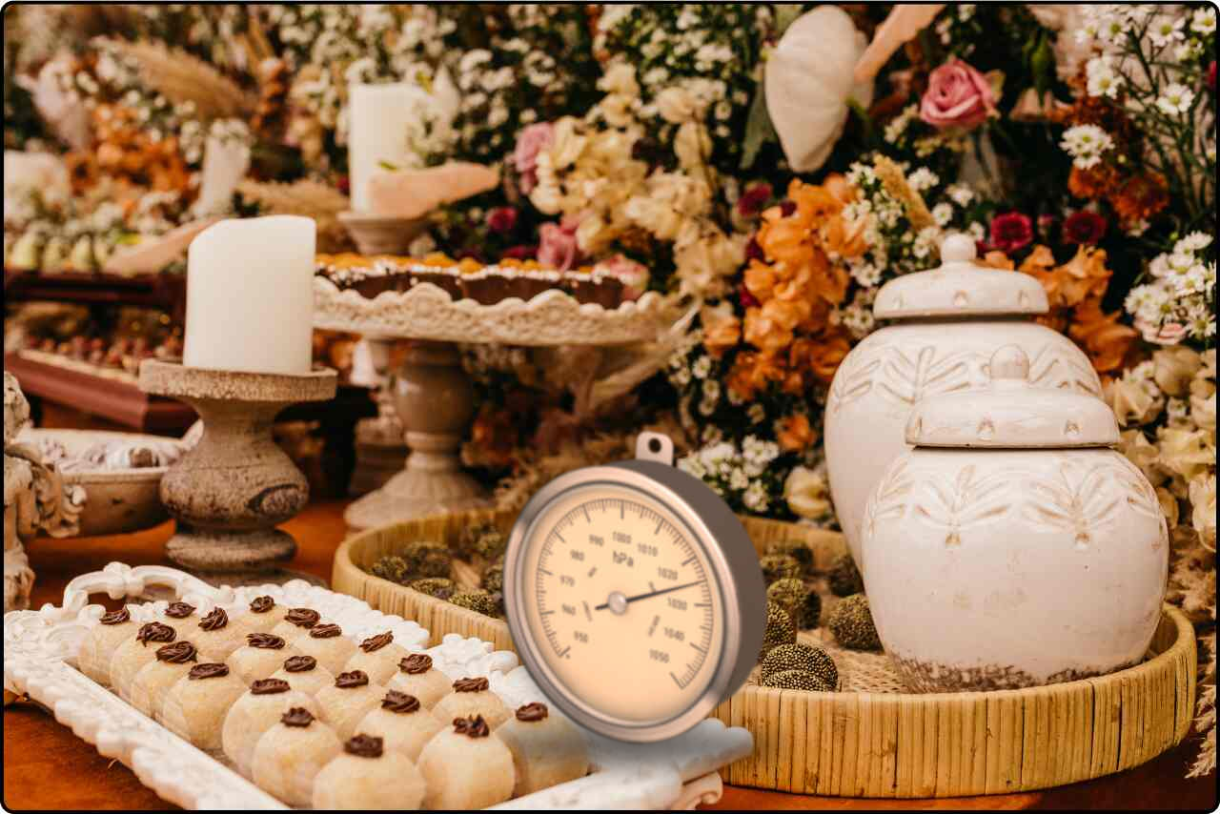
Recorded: 1025 hPa
